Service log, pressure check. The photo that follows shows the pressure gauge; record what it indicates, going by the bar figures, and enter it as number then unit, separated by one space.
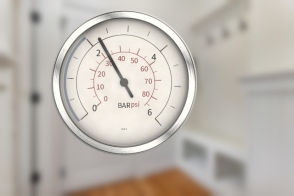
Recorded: 2.25 bar
